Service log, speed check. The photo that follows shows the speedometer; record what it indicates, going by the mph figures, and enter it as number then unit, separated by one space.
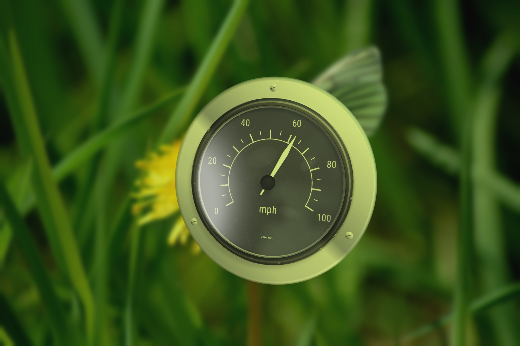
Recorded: 62.5 mph
